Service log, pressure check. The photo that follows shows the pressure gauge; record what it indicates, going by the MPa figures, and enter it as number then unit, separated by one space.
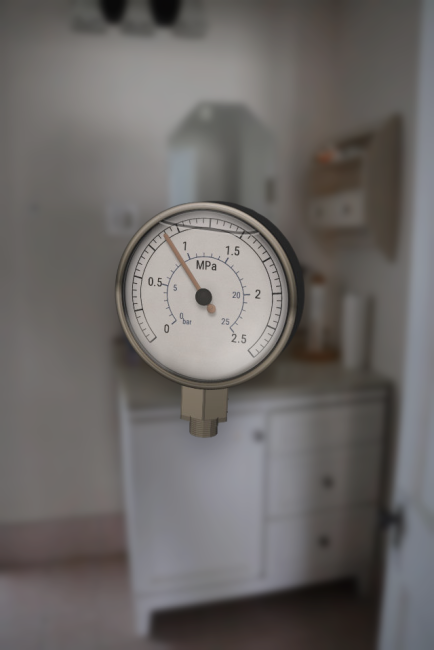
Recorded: 0.9 MPa
